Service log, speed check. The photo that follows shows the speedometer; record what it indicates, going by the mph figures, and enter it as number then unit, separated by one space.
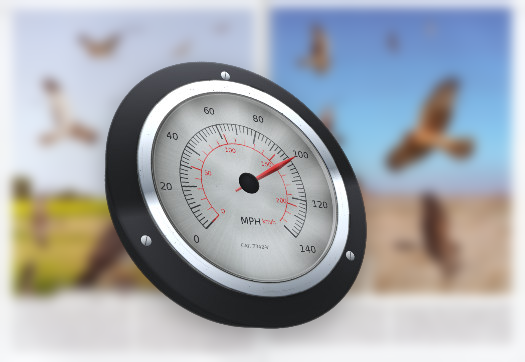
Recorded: 100 mph
